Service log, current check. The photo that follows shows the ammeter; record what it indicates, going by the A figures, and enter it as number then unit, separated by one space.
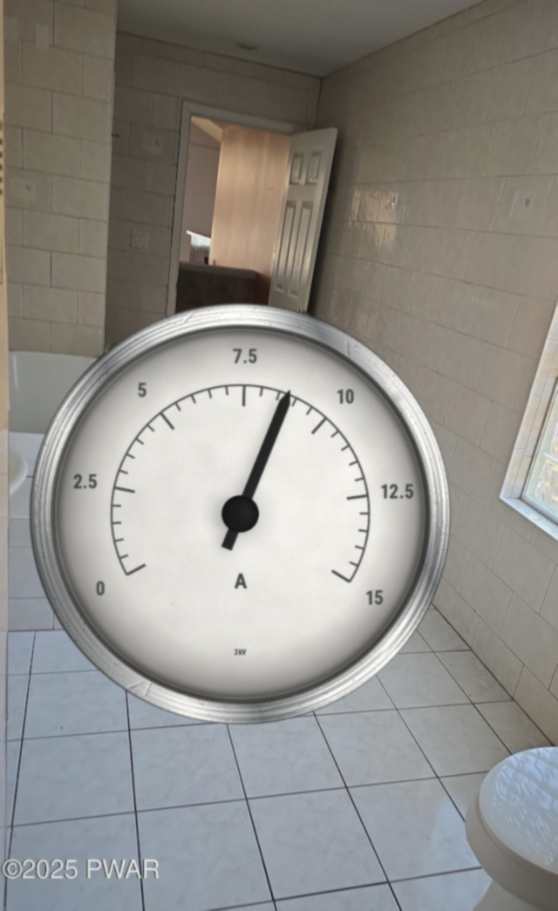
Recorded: 8.75 A
